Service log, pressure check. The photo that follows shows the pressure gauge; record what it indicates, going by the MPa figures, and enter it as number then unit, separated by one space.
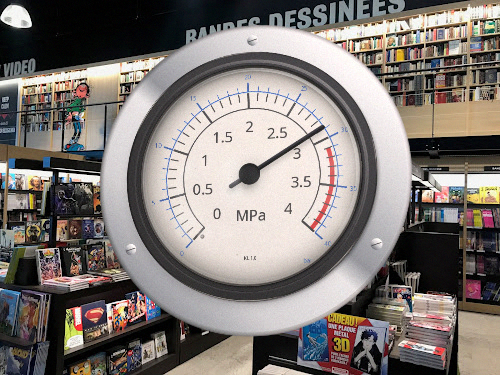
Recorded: 2.9 MPa
